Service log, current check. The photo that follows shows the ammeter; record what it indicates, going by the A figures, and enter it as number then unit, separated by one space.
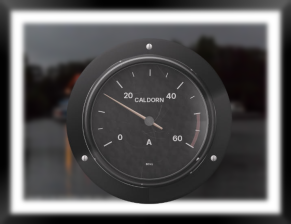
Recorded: 15 A
